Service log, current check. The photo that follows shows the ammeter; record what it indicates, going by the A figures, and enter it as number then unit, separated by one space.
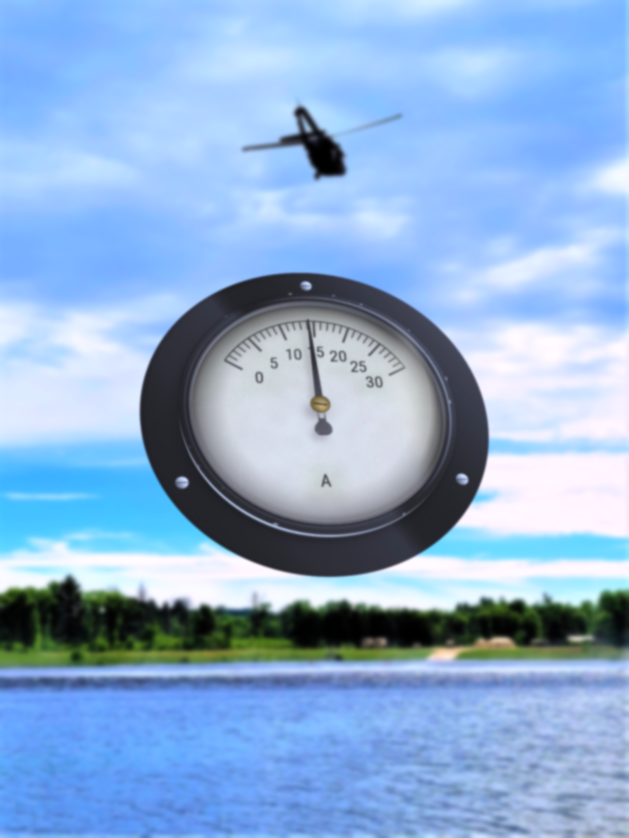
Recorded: 14 A
